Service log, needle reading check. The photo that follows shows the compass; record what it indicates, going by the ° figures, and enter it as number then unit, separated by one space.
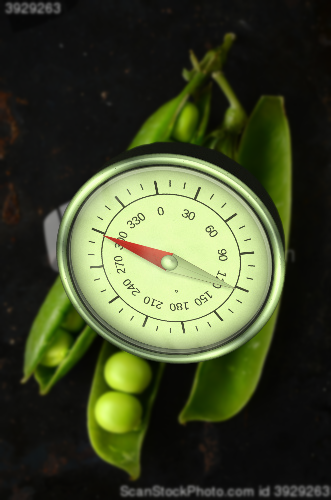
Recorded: 300 °
